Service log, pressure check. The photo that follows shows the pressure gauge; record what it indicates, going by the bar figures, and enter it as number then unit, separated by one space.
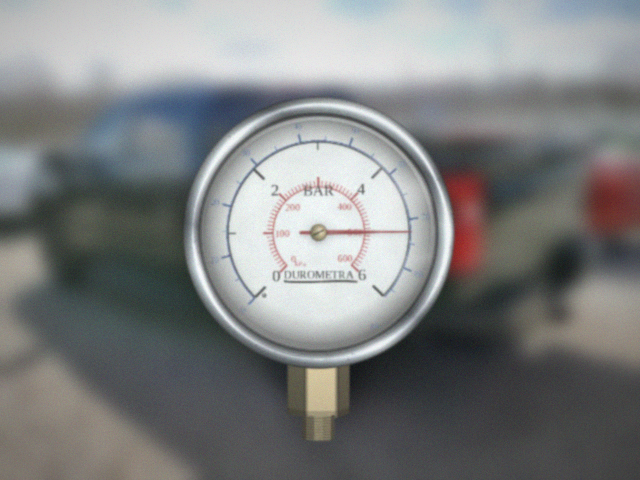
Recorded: 5 bar
